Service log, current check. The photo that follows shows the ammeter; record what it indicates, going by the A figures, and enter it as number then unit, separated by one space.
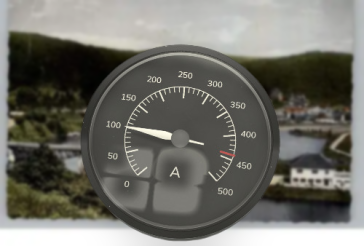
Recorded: 100 A
